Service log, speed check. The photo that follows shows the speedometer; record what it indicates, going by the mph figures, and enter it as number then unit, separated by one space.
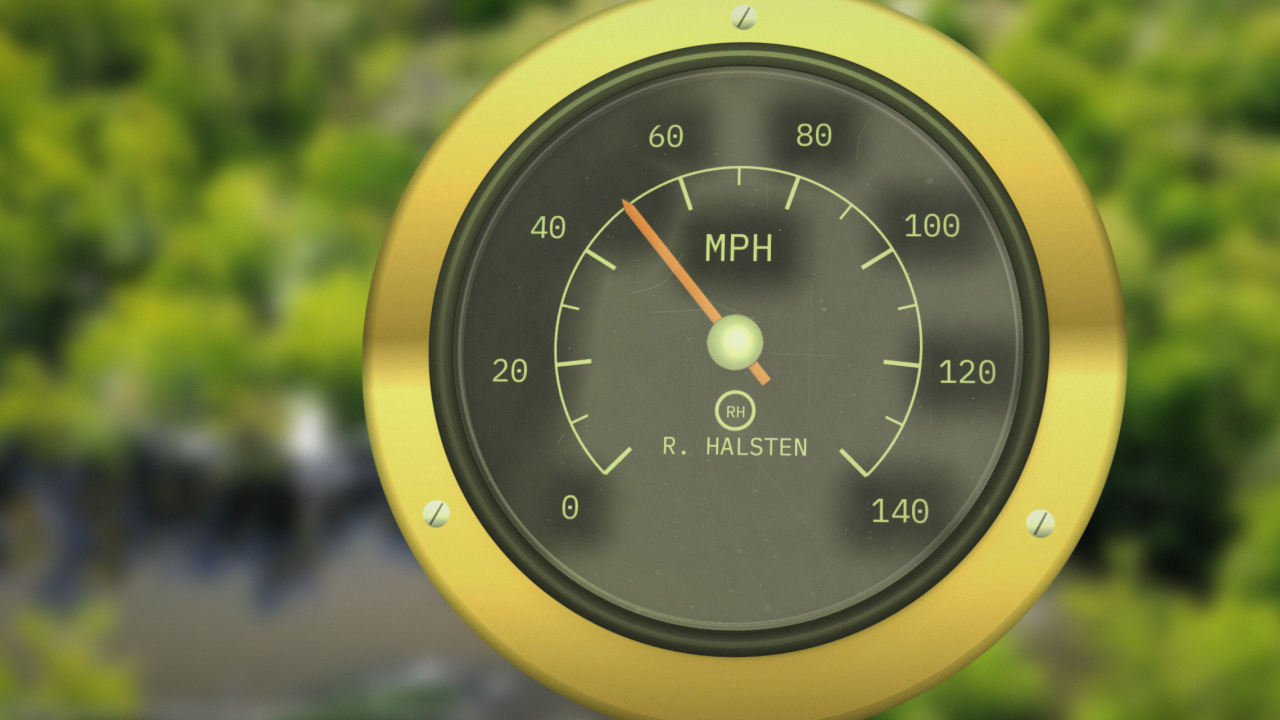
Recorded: 50 mph
